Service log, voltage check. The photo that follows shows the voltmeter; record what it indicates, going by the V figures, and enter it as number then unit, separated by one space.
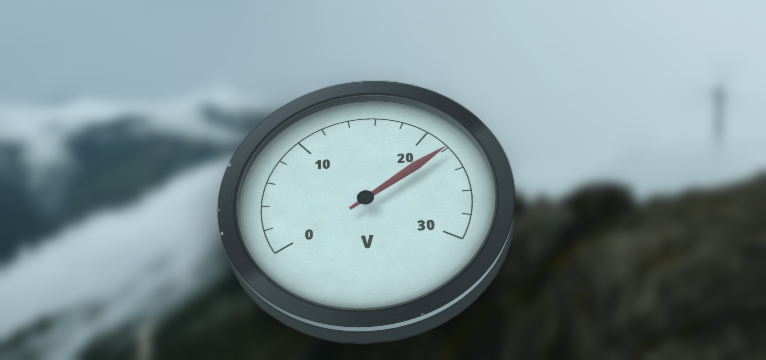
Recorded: 22 V
